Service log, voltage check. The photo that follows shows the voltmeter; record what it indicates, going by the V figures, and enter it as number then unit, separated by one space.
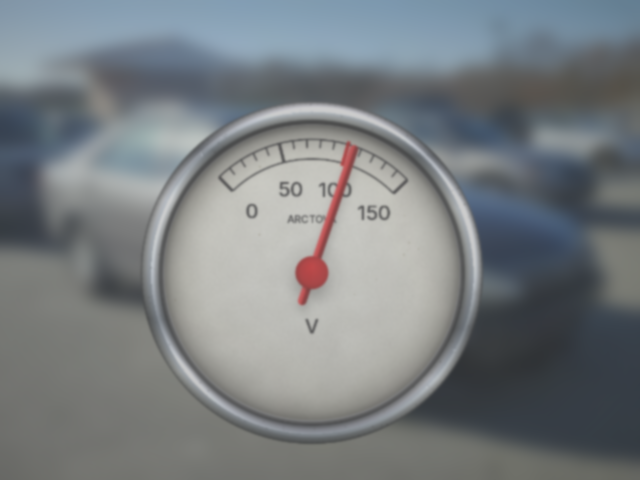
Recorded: 105 V
